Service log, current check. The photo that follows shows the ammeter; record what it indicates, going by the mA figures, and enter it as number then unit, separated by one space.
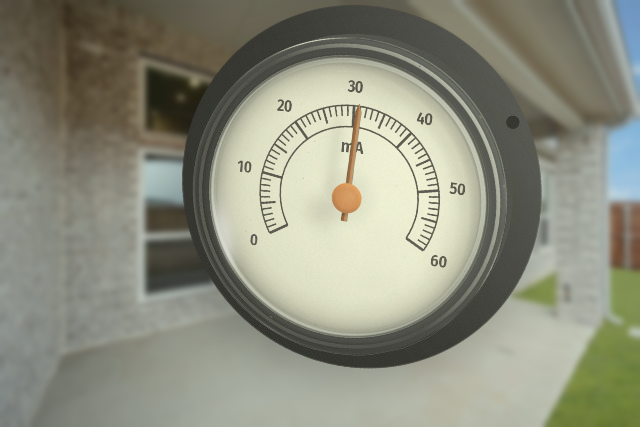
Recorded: 31 mA
